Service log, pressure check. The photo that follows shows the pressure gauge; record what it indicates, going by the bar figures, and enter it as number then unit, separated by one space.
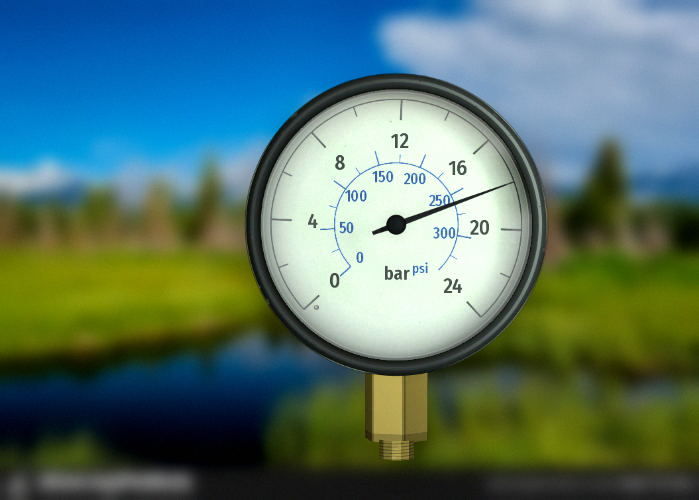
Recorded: 18 bar
